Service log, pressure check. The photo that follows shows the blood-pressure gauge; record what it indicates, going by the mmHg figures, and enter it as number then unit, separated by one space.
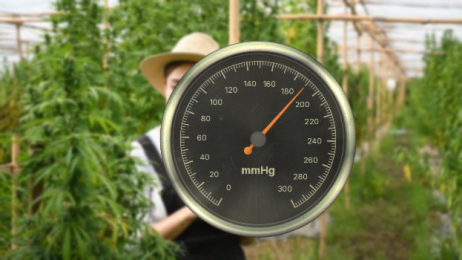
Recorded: 190 mmHg
